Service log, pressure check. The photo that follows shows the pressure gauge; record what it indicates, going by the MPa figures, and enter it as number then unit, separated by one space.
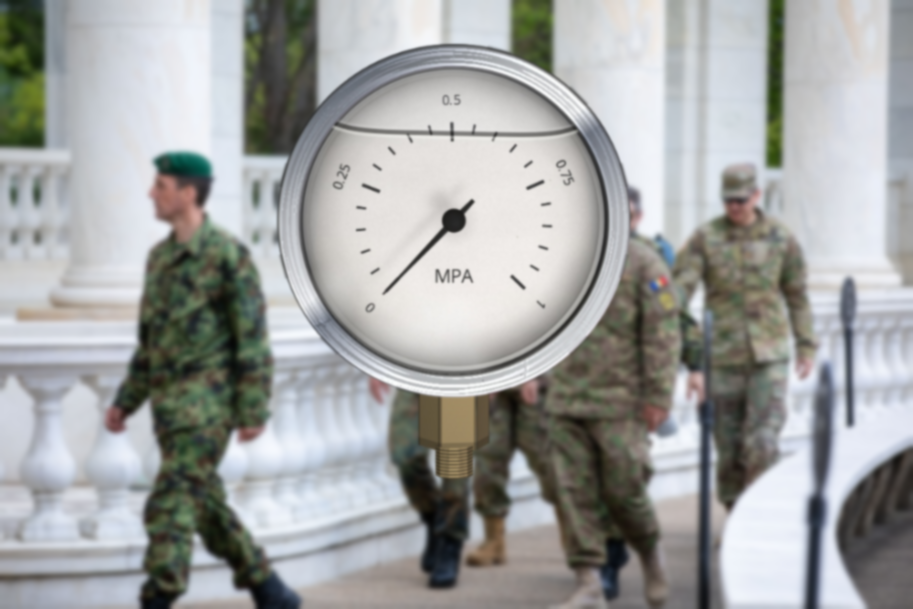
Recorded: 0 MPa
